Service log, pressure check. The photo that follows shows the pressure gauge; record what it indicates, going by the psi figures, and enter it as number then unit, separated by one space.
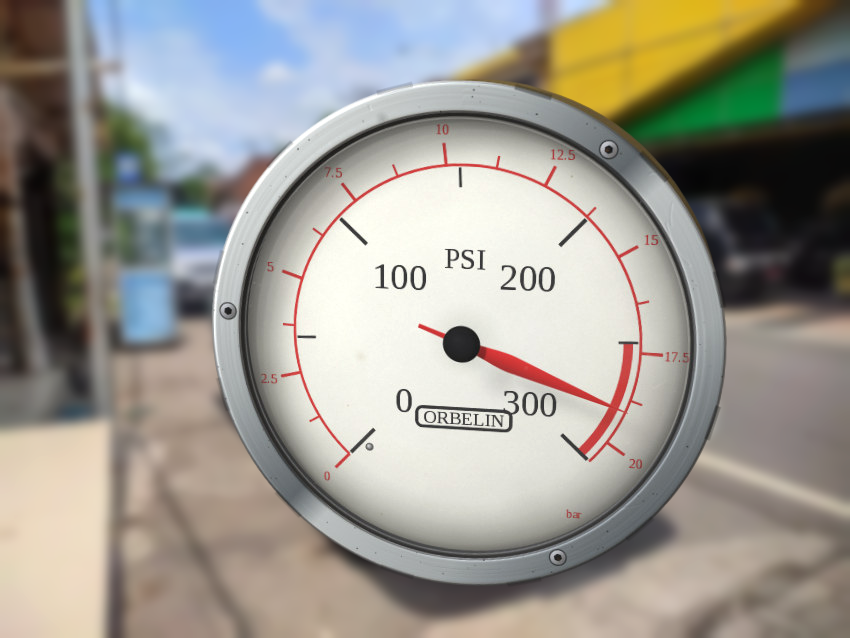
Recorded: 275 psi
